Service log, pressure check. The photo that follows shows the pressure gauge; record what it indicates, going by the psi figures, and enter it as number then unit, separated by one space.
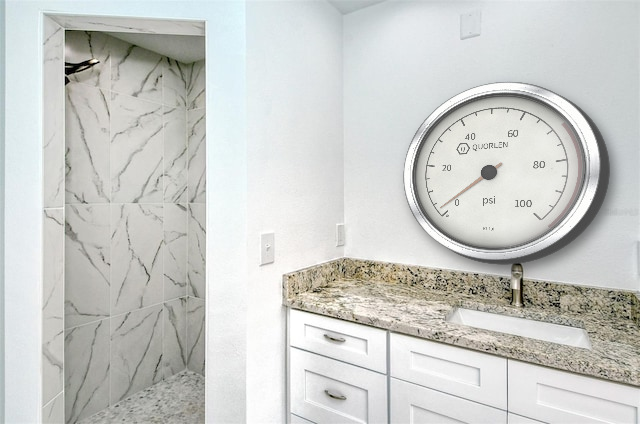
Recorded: 2.5 psi
